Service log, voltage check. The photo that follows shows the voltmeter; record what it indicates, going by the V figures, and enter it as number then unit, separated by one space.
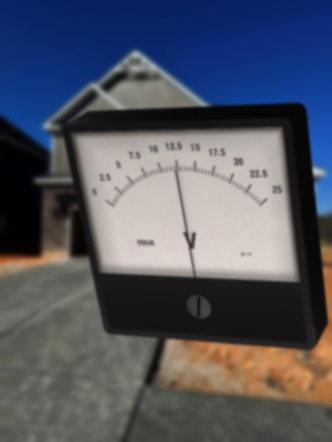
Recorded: 12.5 V
